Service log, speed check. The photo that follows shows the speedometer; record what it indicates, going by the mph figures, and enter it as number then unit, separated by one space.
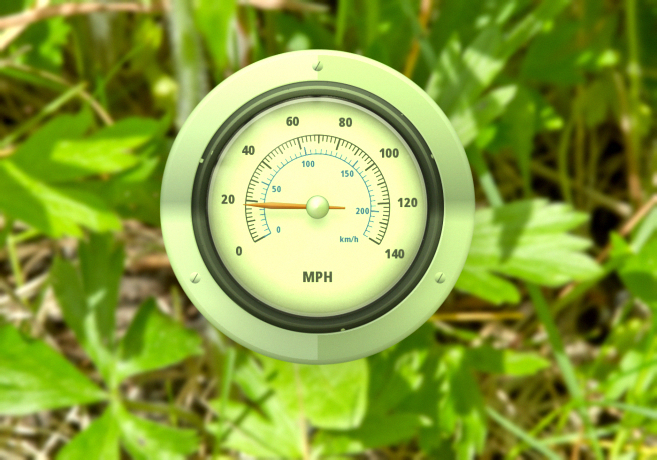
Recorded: 18 mph
